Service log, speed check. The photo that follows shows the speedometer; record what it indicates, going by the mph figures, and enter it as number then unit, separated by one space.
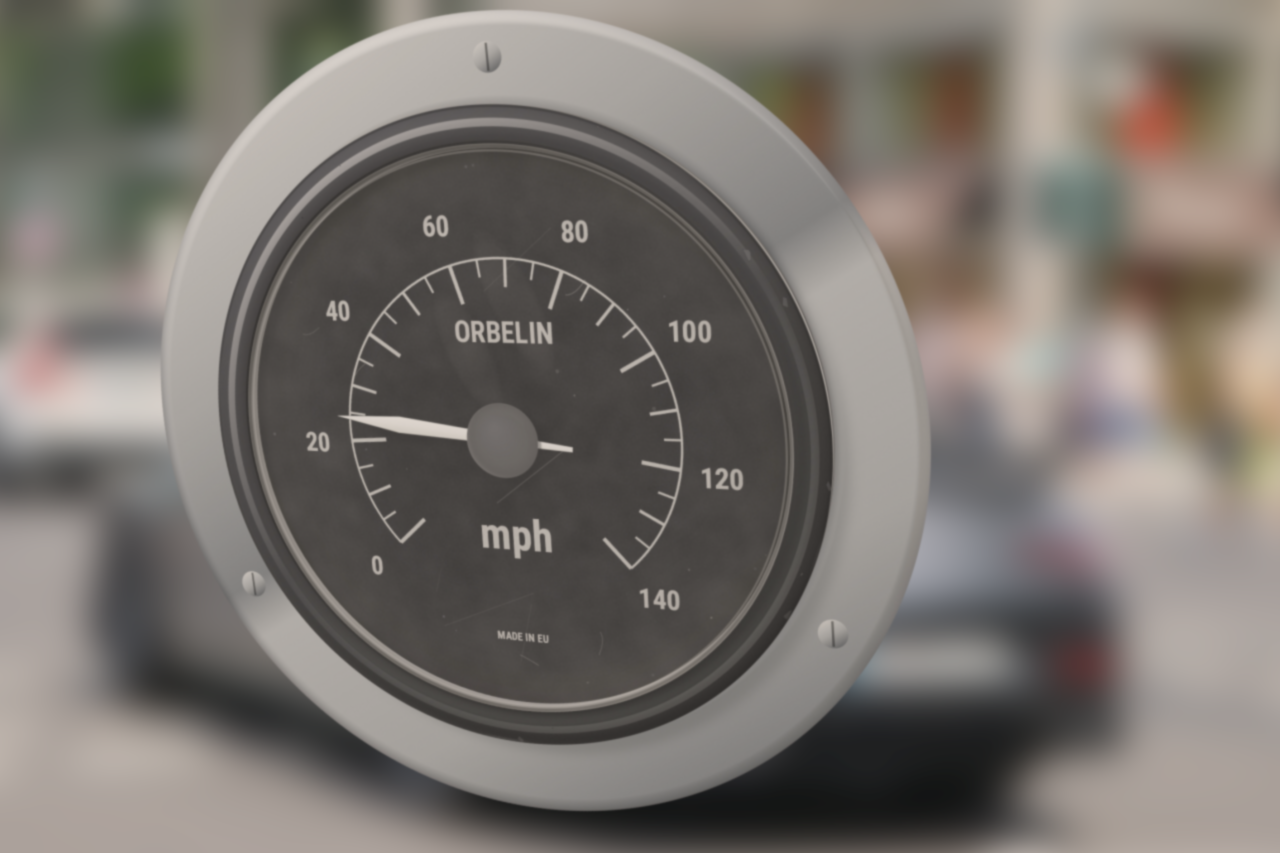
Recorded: 25 mph
